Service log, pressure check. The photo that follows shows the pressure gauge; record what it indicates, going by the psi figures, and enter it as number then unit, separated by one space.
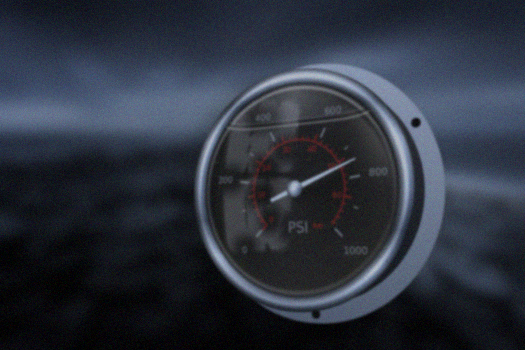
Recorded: 750 psi
